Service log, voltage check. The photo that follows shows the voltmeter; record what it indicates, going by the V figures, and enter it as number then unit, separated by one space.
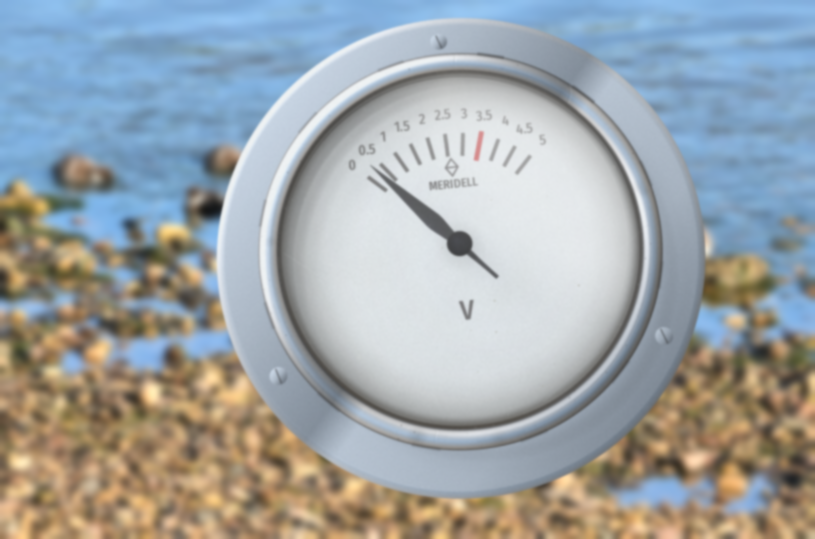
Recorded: 0.25 V
